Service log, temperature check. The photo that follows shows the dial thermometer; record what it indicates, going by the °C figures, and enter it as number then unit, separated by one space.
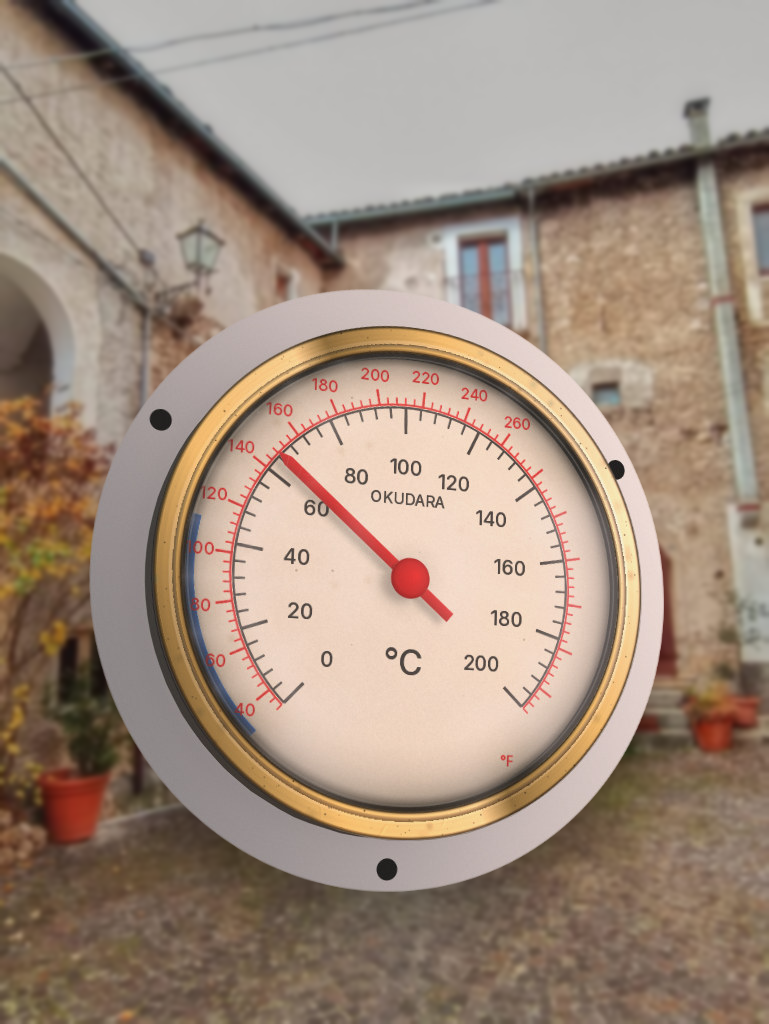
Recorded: 64 °C
